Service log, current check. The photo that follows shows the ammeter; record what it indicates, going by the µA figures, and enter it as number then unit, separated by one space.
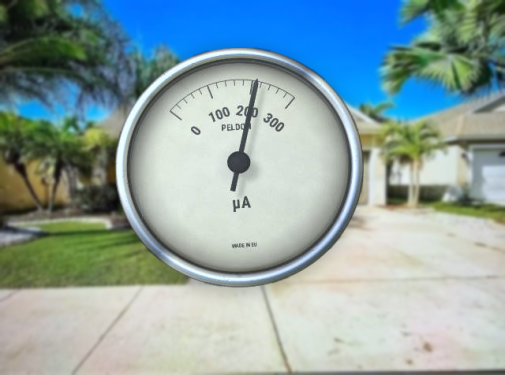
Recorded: 210 µA
